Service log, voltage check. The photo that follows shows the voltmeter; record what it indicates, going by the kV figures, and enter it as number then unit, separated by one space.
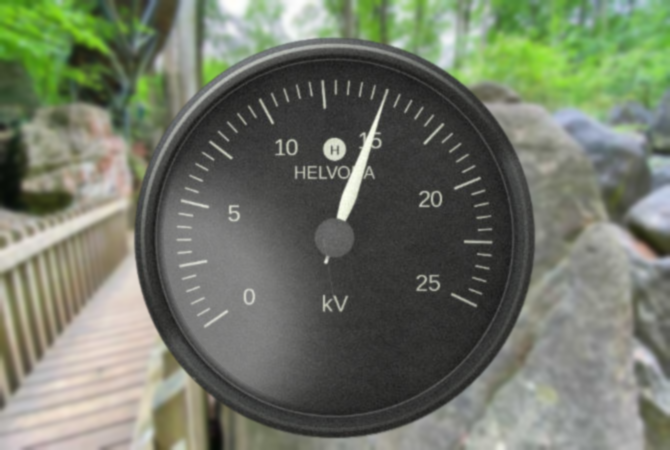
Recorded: 15 kV
